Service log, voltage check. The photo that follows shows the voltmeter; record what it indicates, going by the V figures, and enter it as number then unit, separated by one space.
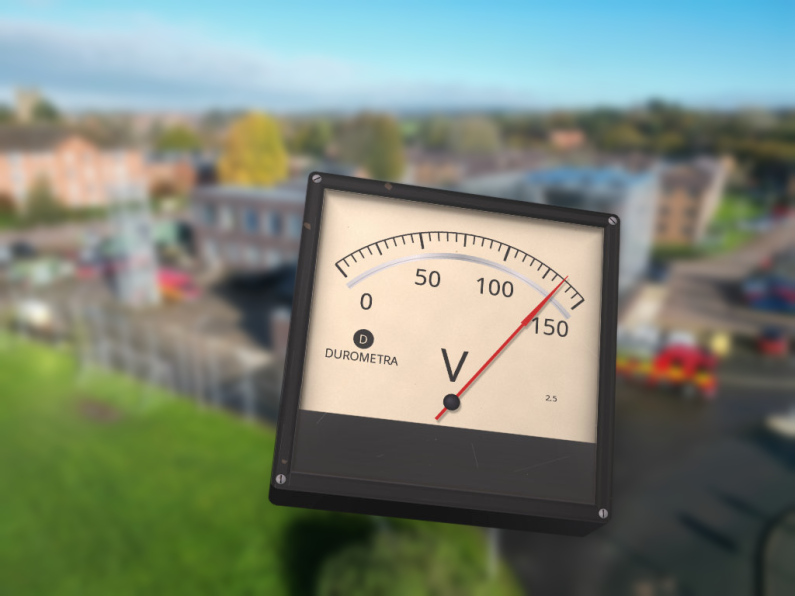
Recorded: 135 V
